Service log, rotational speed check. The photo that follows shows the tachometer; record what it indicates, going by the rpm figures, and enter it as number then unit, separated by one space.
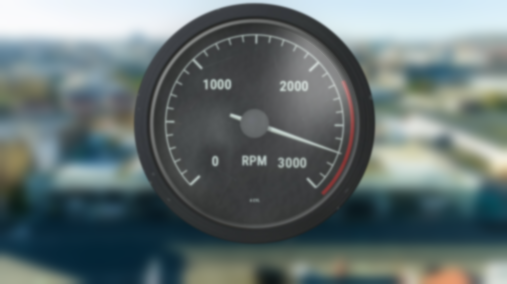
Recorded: 2700 rpm
